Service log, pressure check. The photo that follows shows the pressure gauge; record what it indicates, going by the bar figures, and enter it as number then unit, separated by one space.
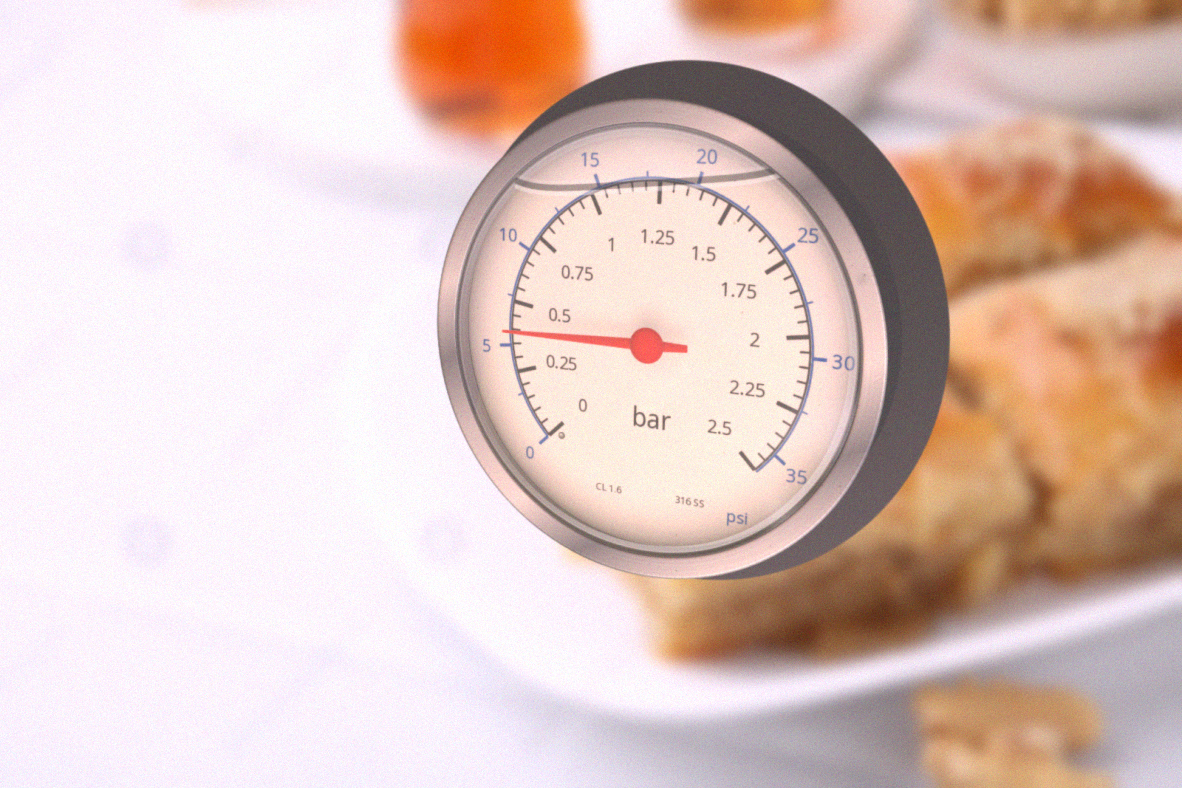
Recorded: 0.4 bar
